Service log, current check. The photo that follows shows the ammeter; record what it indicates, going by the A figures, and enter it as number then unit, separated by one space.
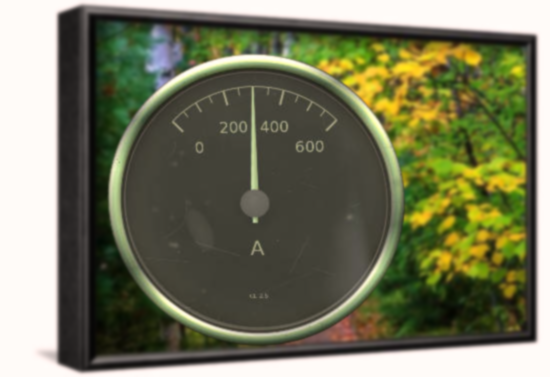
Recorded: 300 A
